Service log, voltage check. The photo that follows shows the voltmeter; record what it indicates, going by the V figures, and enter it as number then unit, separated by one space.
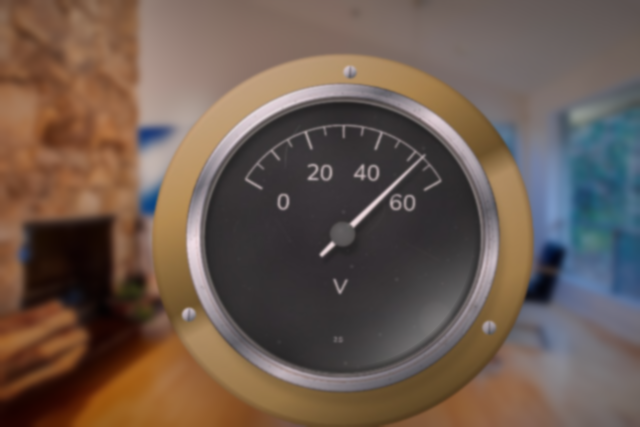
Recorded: 52.5 V
